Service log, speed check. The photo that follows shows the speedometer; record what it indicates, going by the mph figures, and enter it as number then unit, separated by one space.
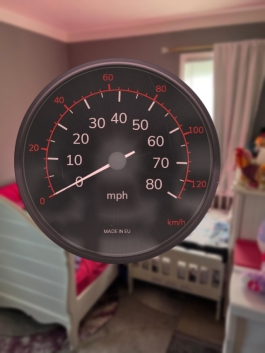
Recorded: 0 mph
